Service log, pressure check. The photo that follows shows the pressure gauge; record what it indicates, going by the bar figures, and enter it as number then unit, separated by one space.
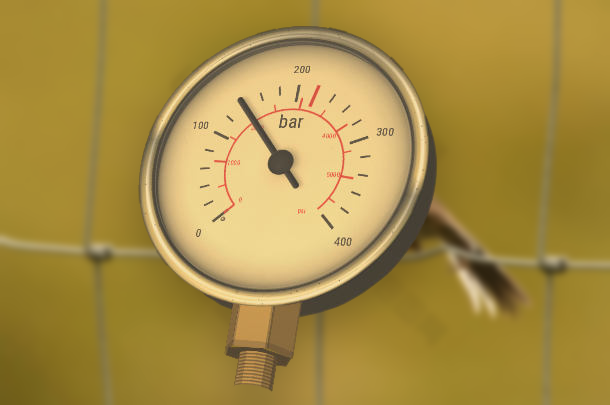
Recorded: 140 bar
